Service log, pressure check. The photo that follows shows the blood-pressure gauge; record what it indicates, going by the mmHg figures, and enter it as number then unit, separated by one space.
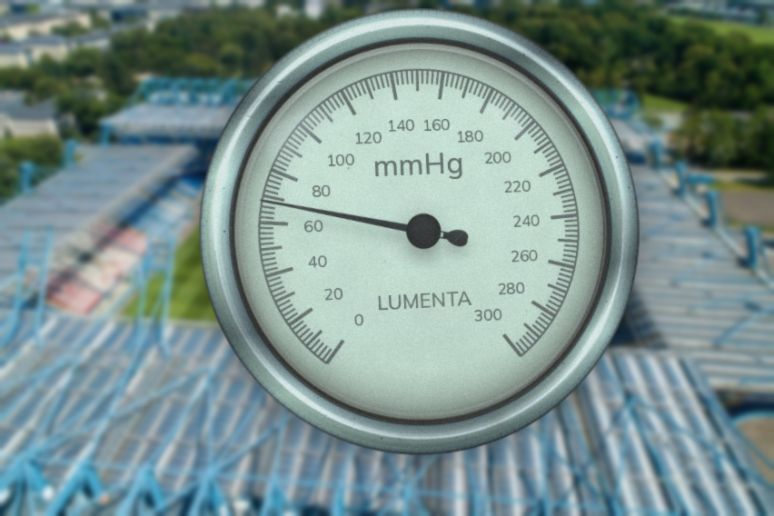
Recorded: 68 mmHg
